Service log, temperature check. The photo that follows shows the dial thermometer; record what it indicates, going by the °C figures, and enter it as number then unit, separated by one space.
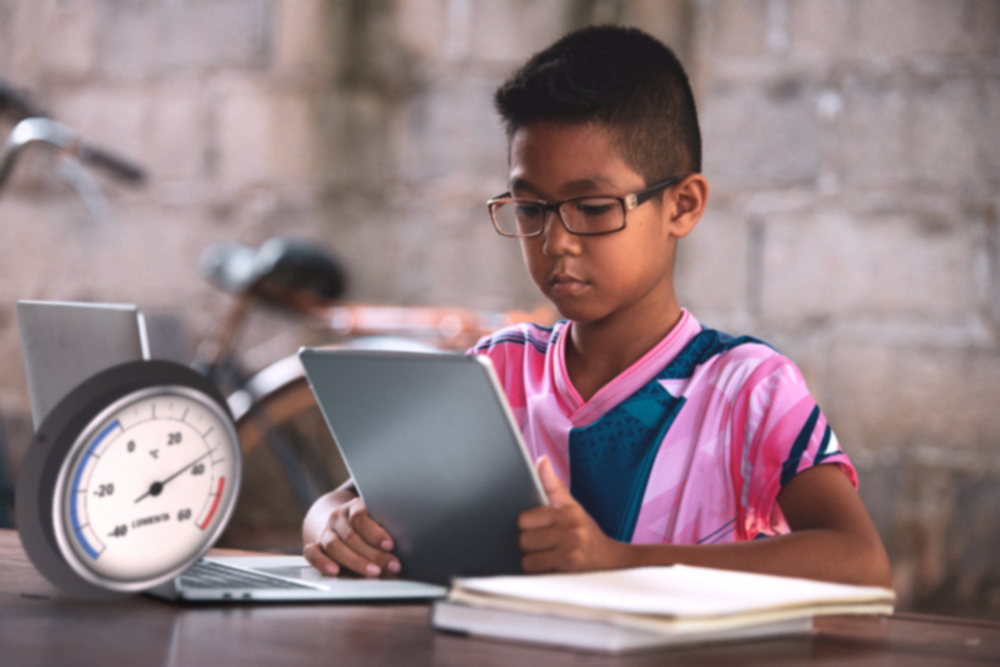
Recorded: 35 °C
